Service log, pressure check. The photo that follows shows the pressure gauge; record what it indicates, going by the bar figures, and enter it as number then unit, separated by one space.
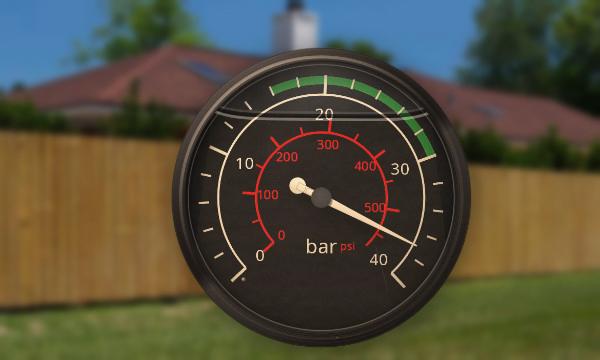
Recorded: 37 bar
